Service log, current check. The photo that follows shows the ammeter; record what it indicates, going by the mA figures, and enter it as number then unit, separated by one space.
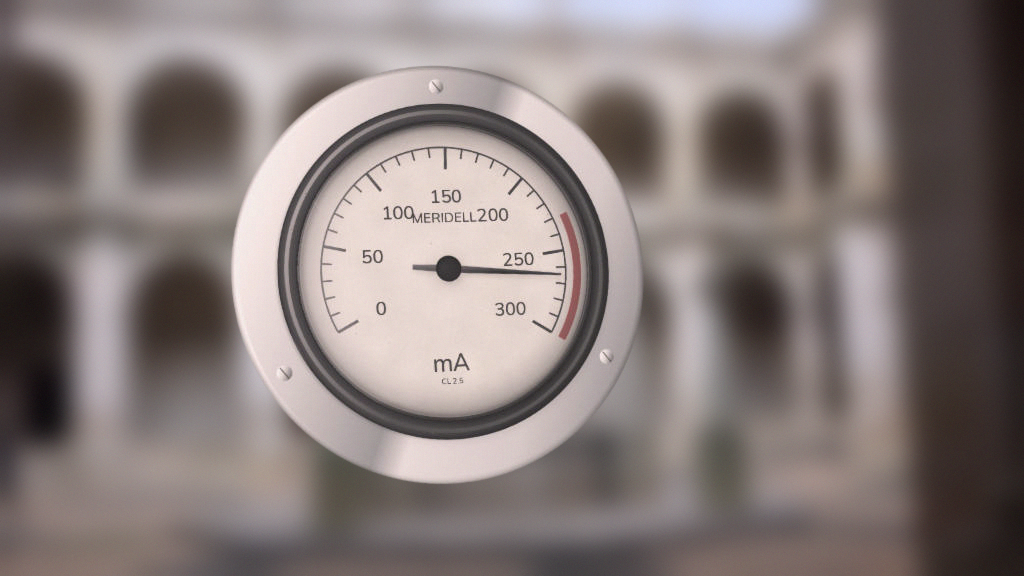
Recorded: 265 mA
